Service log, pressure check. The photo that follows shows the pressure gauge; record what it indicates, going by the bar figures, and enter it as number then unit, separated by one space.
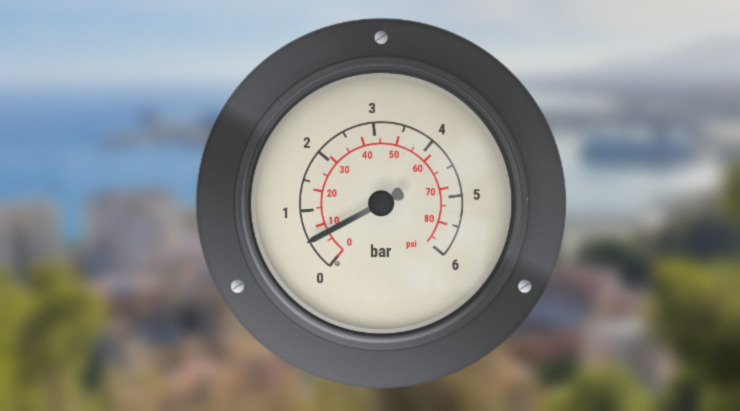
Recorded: 0.5 bar
